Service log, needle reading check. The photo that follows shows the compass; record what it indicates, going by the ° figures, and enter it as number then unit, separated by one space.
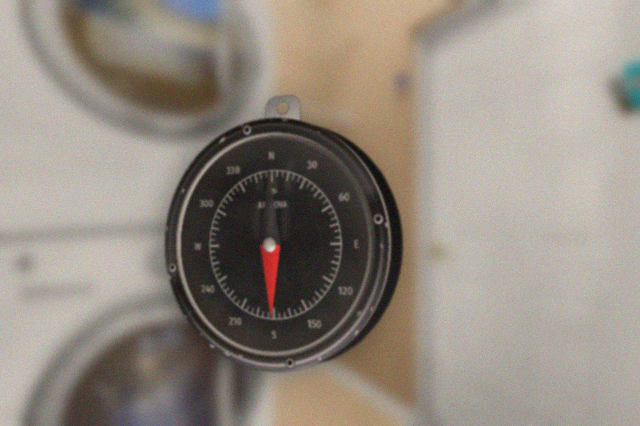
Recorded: 180 °
